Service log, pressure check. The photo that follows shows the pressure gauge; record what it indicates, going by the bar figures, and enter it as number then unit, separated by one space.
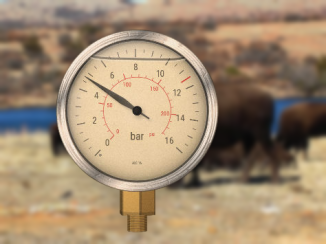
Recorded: 4.75 bar
